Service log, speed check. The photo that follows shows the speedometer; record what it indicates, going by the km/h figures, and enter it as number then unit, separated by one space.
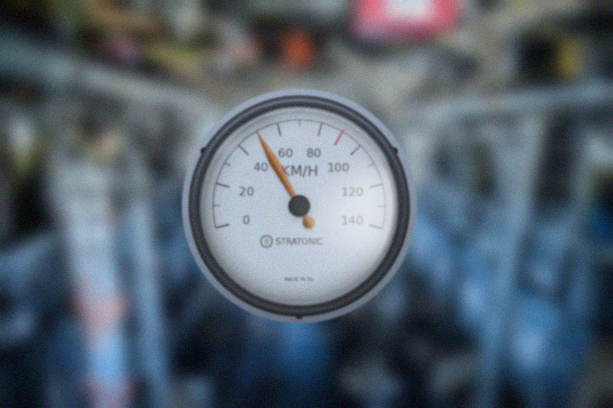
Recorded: 50 km/h
